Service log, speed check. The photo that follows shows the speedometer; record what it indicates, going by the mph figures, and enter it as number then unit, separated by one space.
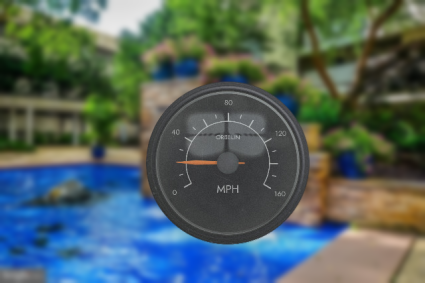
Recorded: 20 mph
